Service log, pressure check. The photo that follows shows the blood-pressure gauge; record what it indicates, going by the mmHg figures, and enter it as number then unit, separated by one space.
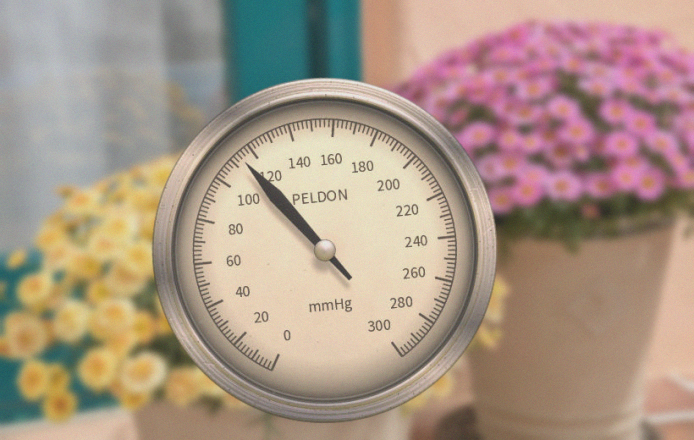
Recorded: 114 mmHg
